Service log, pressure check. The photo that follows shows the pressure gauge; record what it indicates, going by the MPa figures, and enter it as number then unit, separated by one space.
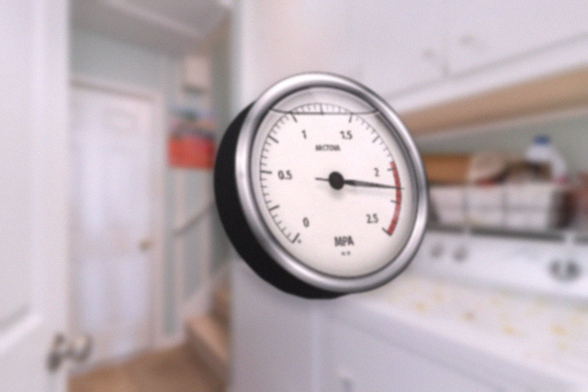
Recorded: 2.15 MPa
